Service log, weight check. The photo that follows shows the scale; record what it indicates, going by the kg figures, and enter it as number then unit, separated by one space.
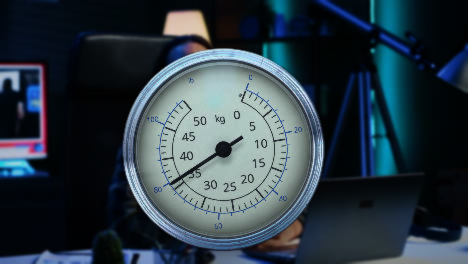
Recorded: 36 kg
